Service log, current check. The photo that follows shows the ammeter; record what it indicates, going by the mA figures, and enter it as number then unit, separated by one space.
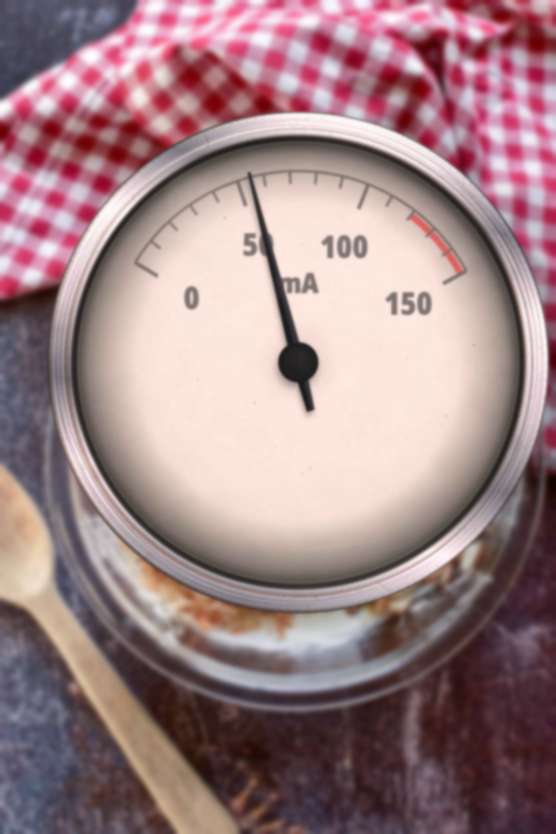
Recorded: 55 mA
